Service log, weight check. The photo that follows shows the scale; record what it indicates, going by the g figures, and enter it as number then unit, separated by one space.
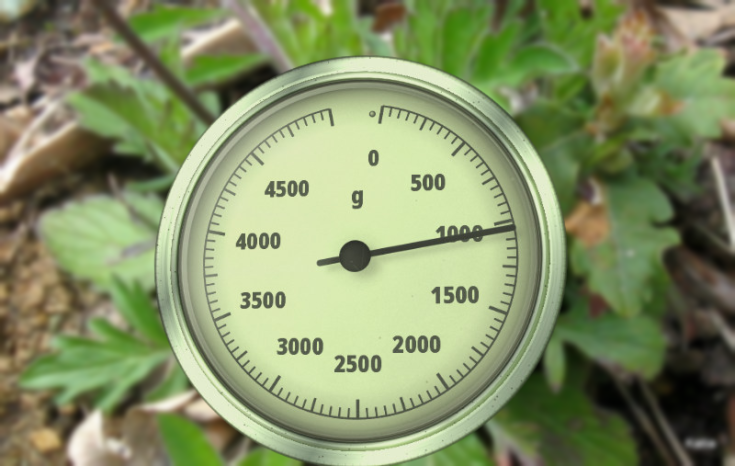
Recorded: 1050 g
